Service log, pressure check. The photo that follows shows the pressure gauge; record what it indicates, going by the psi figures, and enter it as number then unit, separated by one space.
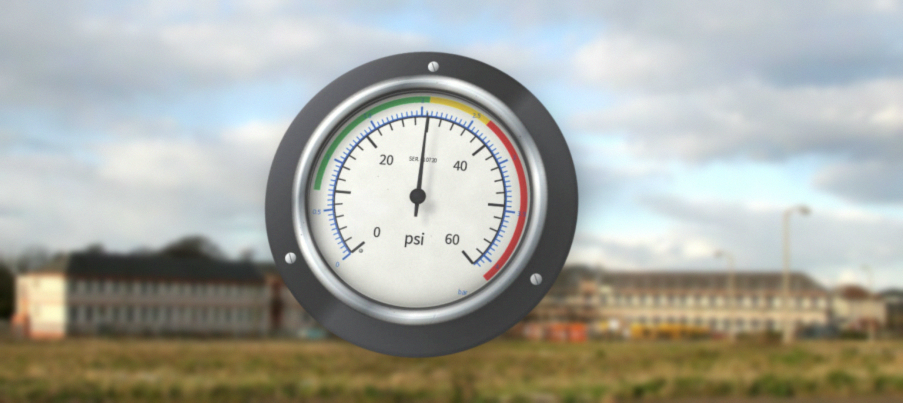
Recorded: 30 psi
